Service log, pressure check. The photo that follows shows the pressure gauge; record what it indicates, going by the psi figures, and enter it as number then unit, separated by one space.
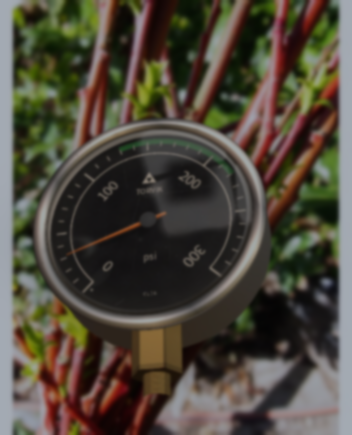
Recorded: 30 psi
